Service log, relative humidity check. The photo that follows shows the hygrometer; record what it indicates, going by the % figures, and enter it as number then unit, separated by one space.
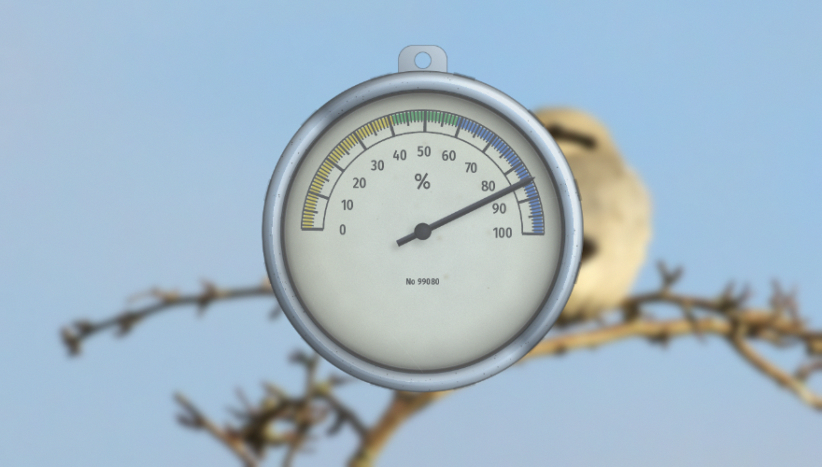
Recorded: 85 %
